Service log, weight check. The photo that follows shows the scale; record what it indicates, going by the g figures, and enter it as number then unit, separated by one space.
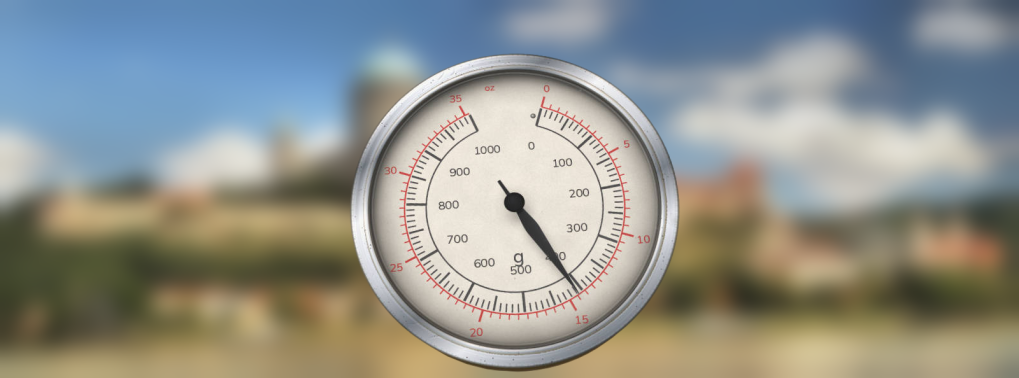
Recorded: 410 g
